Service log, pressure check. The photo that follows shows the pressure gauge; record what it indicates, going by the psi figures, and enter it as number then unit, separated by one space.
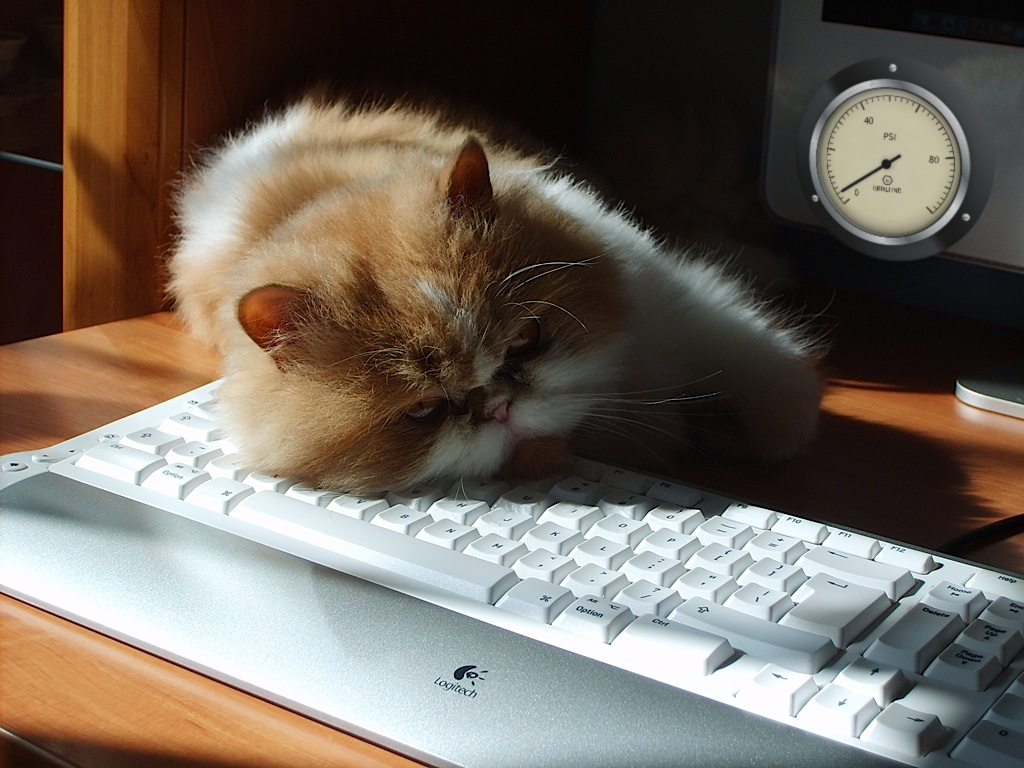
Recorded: 4 psi
